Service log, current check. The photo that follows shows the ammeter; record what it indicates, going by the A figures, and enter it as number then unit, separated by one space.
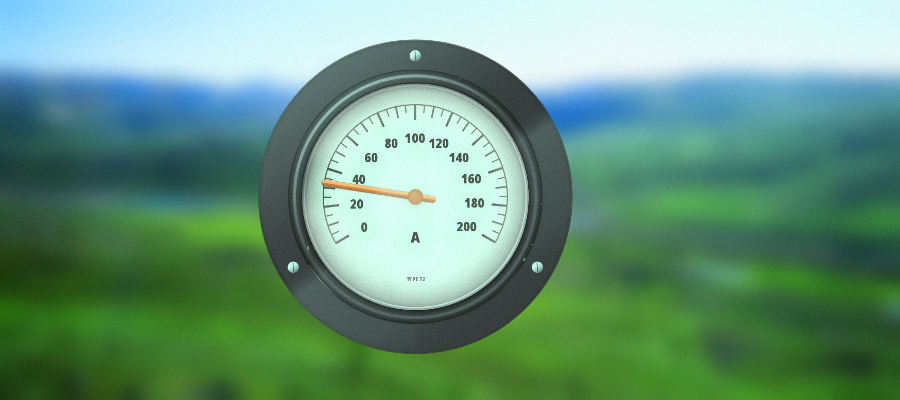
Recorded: 32.5 A
